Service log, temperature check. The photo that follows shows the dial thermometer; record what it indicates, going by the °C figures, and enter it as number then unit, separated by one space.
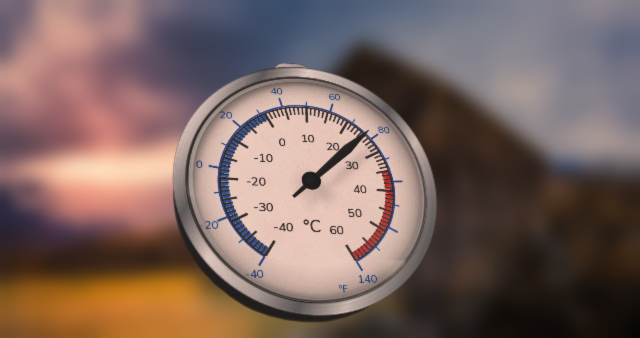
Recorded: 25 °C
